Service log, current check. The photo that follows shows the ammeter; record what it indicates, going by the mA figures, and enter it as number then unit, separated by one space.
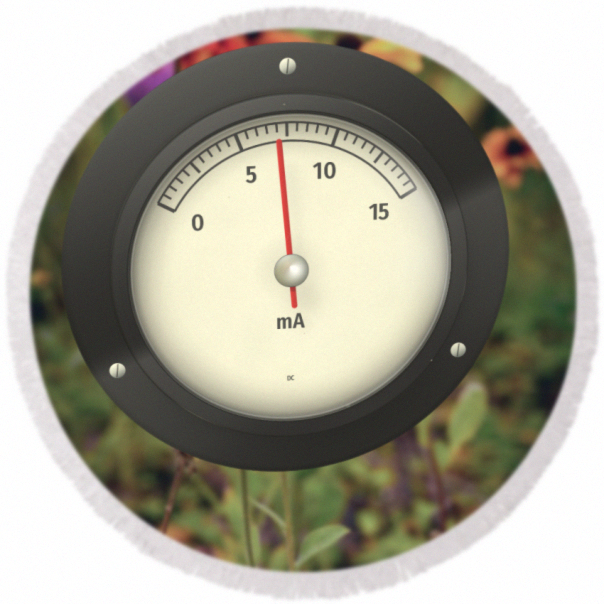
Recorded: 7 mA
